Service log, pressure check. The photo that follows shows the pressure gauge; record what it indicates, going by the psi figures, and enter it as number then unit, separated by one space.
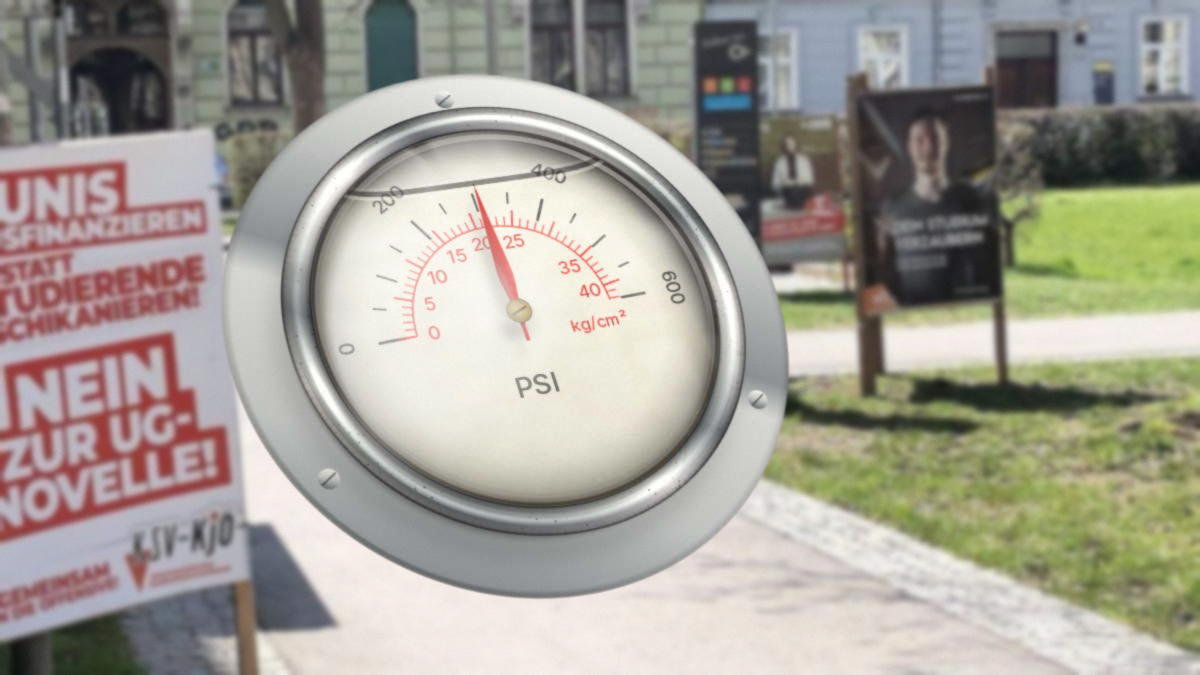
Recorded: 300 psi
